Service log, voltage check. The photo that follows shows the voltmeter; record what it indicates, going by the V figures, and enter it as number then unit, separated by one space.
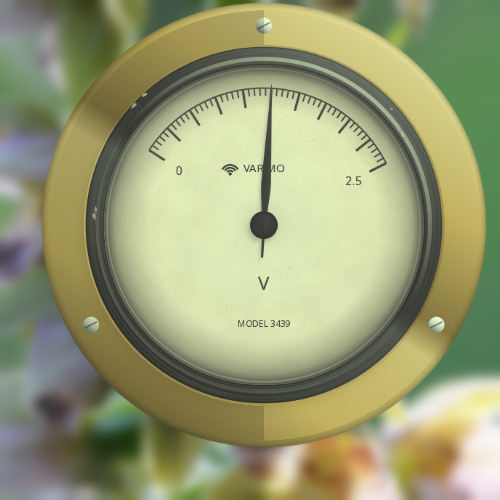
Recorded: 1.25 V
